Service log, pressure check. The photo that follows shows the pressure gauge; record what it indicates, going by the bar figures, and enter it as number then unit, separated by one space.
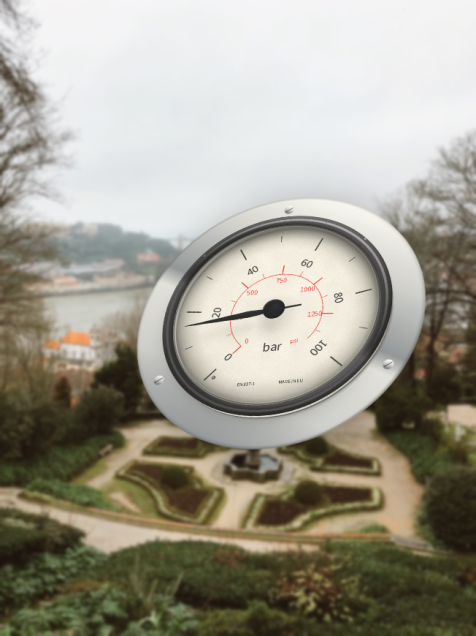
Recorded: 15 bar
